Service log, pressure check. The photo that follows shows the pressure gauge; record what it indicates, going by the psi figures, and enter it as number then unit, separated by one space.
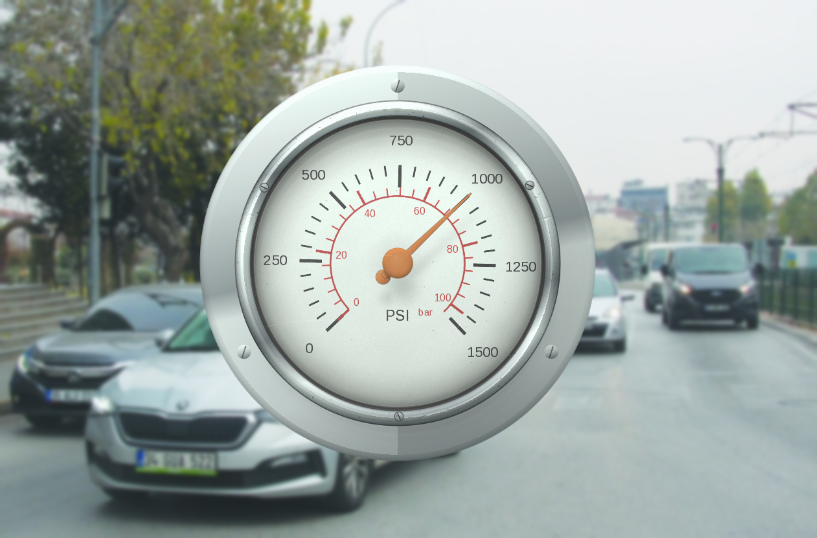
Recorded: 1000 psi
